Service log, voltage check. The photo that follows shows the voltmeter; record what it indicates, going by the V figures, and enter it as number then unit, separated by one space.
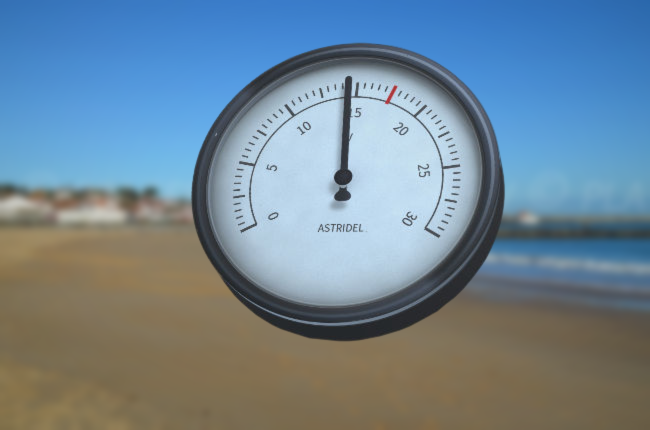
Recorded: 14.5 V
